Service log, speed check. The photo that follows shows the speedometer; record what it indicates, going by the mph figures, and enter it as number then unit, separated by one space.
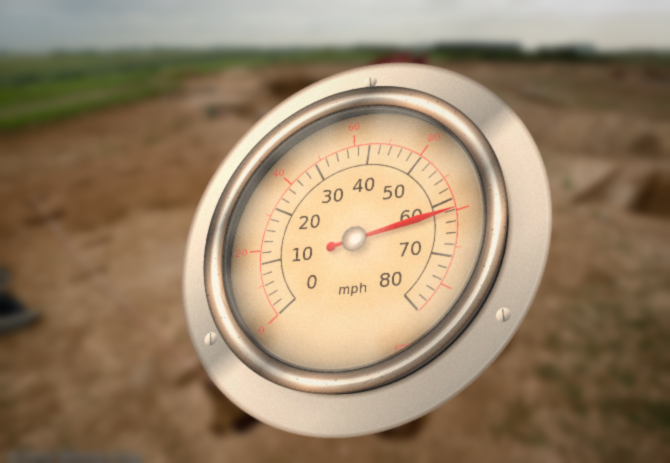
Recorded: 62 mph
